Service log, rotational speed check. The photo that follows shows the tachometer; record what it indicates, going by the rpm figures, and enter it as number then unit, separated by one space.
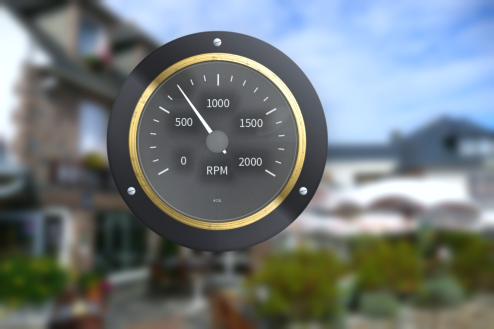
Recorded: 700 rpm
